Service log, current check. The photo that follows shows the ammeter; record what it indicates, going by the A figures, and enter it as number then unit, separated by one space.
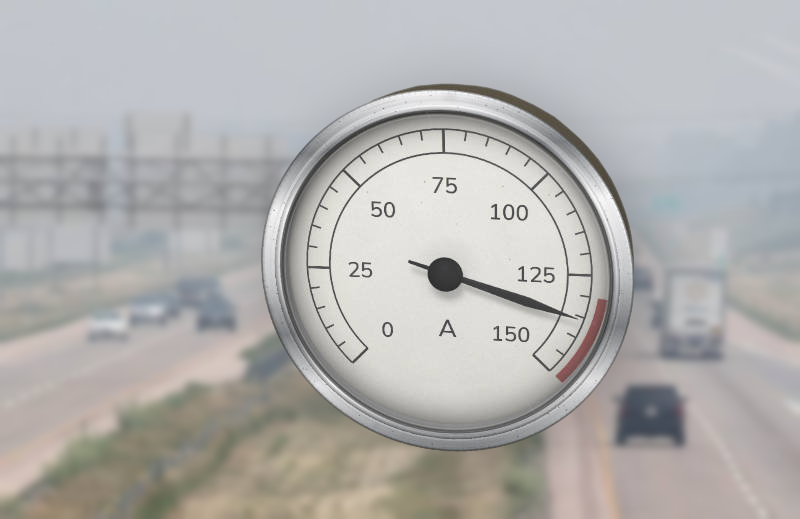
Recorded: 135 A
